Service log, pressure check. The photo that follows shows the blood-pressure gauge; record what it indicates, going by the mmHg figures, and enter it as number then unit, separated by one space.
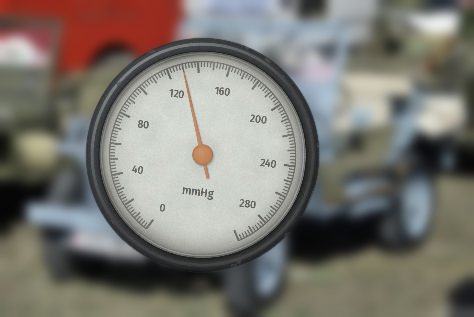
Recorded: 130 mmHg
